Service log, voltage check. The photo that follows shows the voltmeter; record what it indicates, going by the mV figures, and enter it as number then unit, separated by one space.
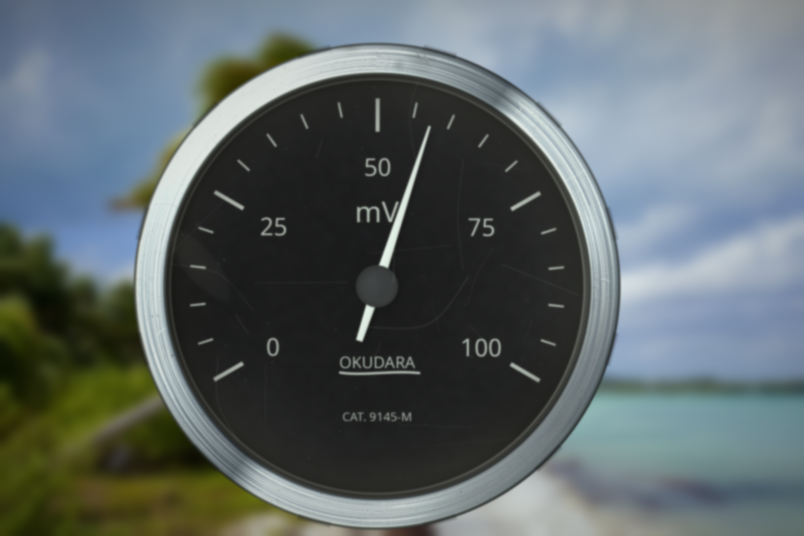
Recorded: 57.5 mV
